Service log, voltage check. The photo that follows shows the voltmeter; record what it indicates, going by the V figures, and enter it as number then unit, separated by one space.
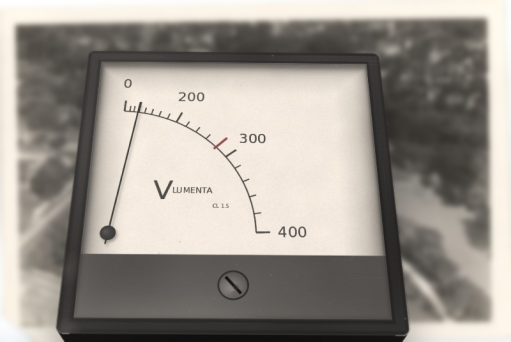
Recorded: 100 V
